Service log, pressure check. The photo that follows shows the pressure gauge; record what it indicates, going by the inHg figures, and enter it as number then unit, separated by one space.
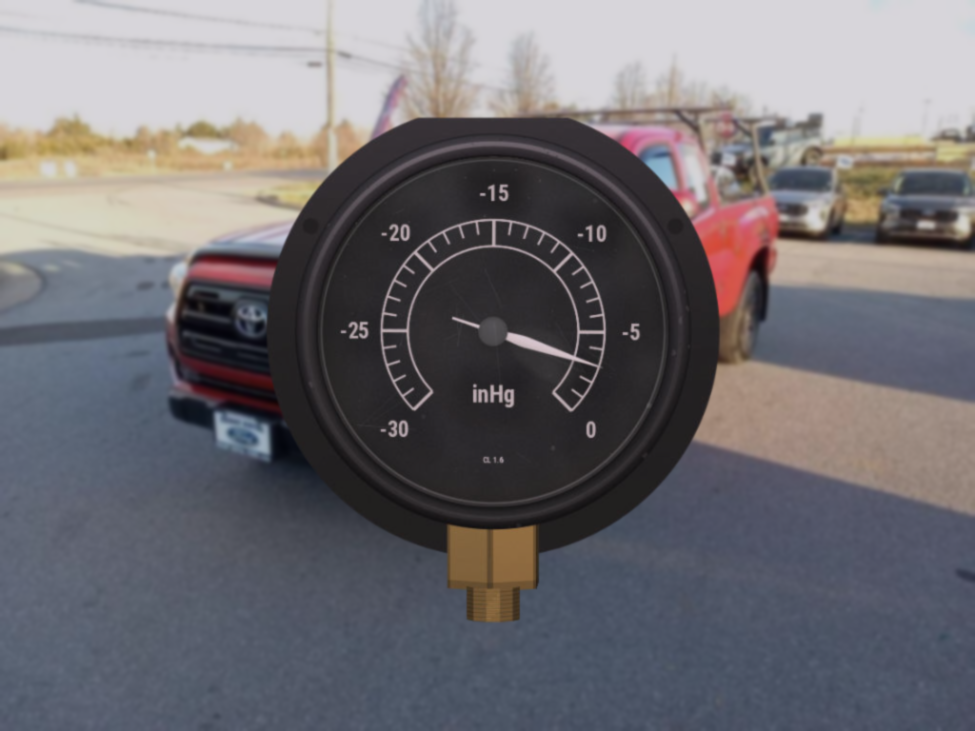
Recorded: -3 inHg
